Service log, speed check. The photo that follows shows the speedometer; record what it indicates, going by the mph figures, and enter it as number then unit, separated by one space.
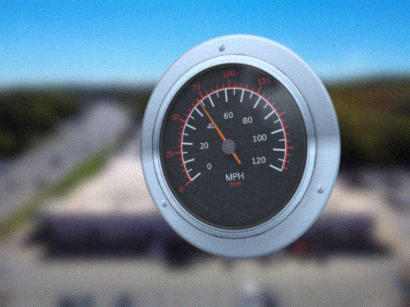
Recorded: 45 mph
